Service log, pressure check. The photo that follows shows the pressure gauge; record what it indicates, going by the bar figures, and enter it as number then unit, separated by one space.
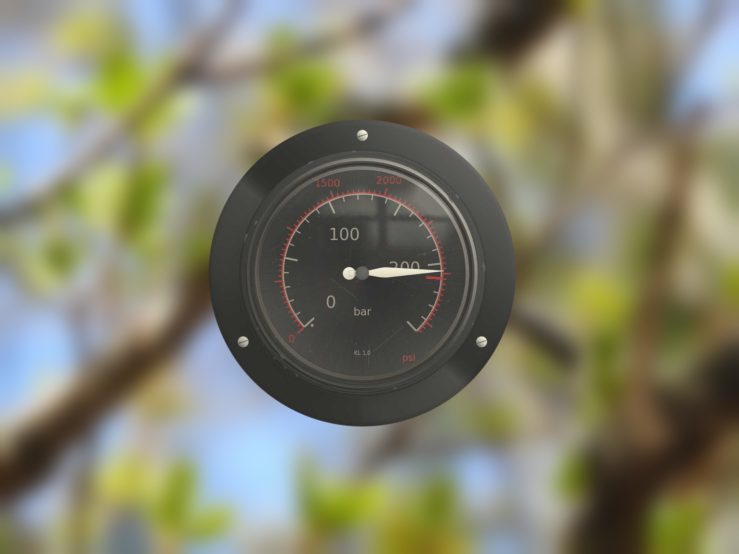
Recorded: 205 bar
